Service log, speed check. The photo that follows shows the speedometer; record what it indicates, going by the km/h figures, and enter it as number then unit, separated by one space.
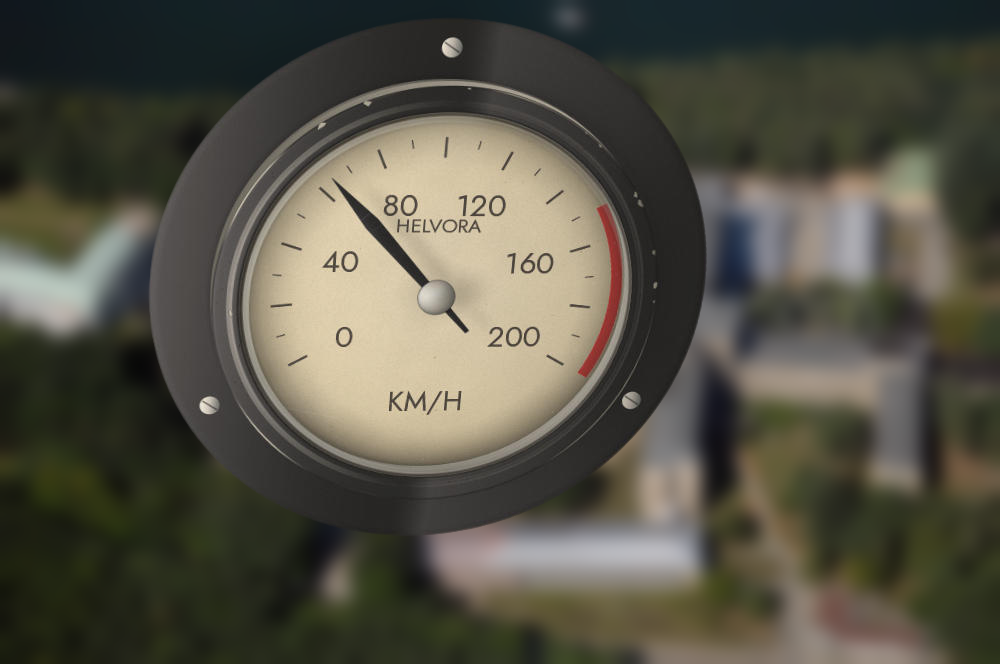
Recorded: 65 km/h
